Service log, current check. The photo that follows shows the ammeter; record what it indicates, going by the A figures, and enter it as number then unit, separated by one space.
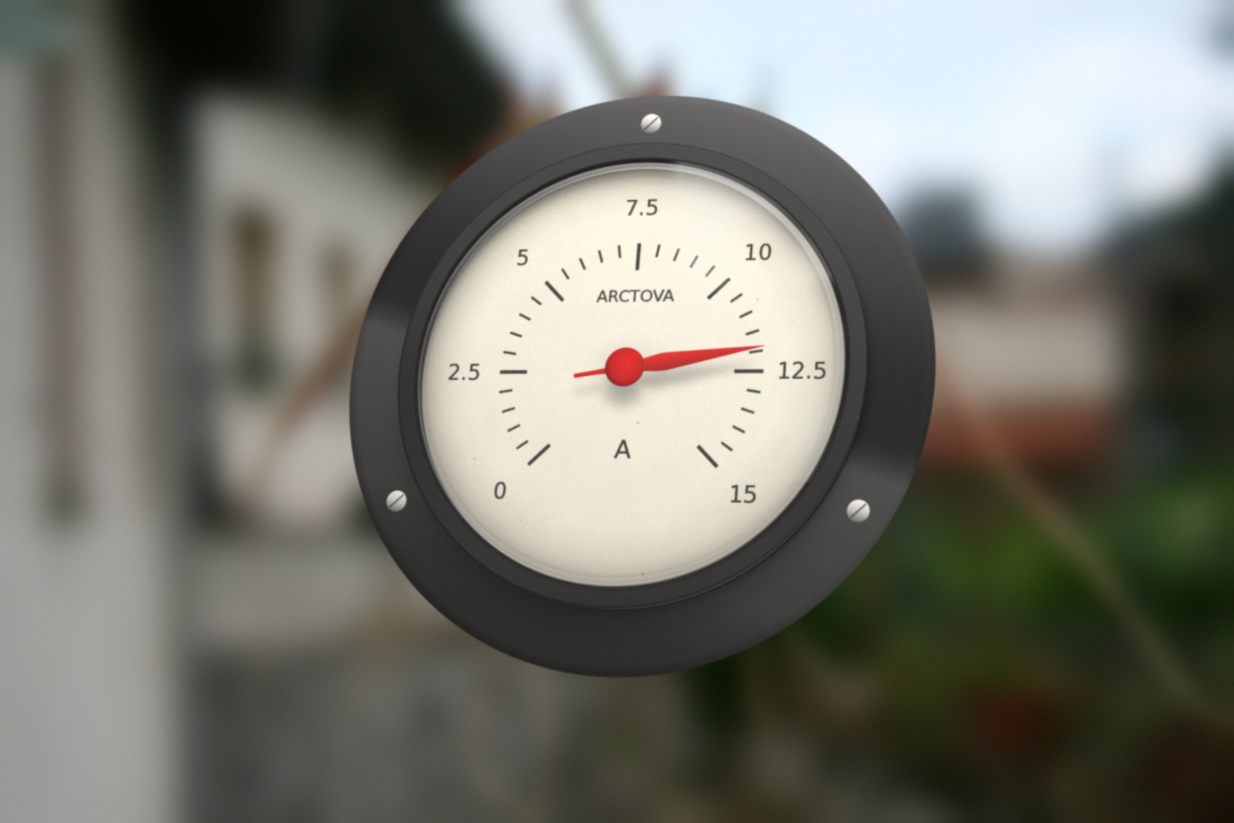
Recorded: 12 A
